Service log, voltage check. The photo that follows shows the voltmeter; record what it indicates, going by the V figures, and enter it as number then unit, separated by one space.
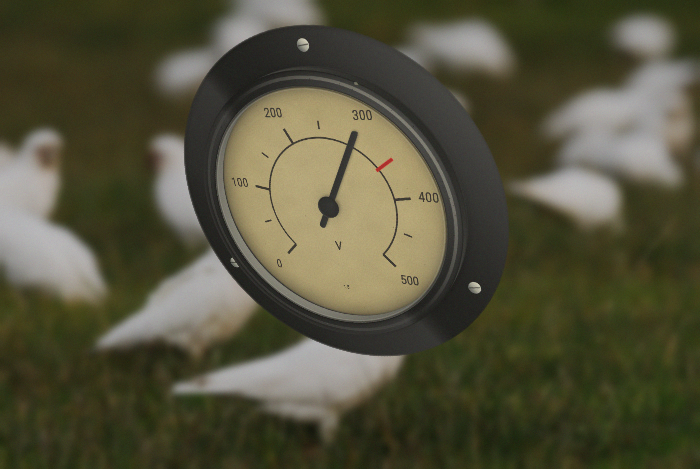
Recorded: 300 V
